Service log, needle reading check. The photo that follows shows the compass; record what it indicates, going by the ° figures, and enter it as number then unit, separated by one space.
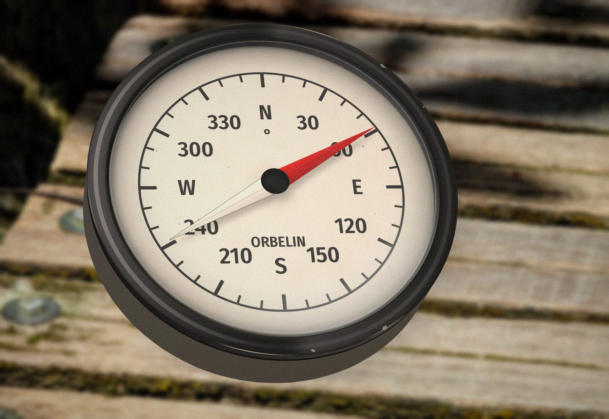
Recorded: 60 °
